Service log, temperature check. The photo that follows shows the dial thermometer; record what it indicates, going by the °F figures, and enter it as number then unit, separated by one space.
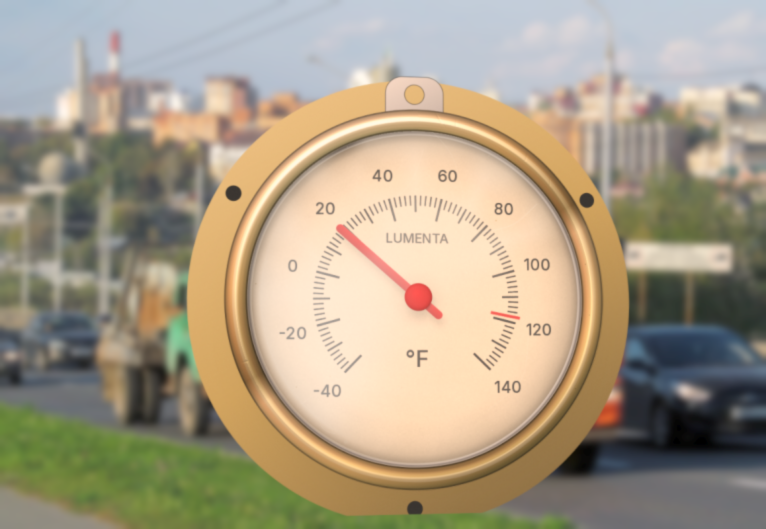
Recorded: 18 °F
